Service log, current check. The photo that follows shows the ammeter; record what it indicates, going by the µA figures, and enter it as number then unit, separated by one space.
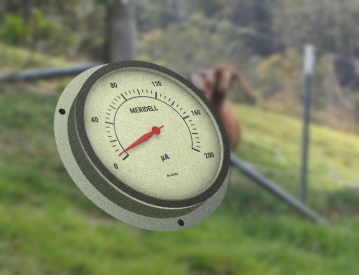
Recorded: 5 µA
